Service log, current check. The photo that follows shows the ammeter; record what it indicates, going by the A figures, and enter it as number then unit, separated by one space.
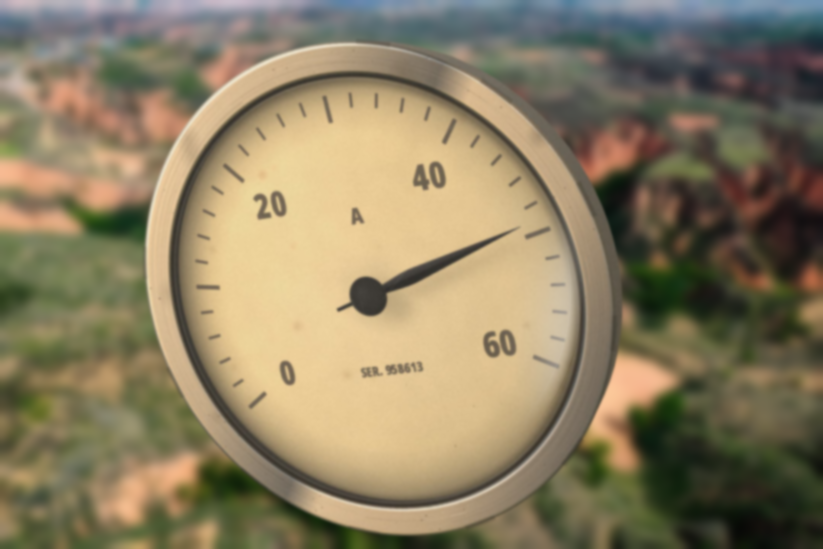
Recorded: 49 A
